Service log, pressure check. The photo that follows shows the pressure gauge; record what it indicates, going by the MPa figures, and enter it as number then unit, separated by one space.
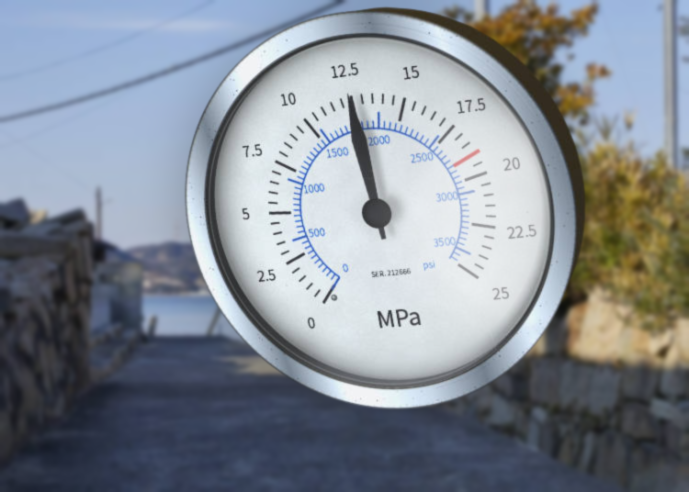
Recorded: 12.5 MPa
